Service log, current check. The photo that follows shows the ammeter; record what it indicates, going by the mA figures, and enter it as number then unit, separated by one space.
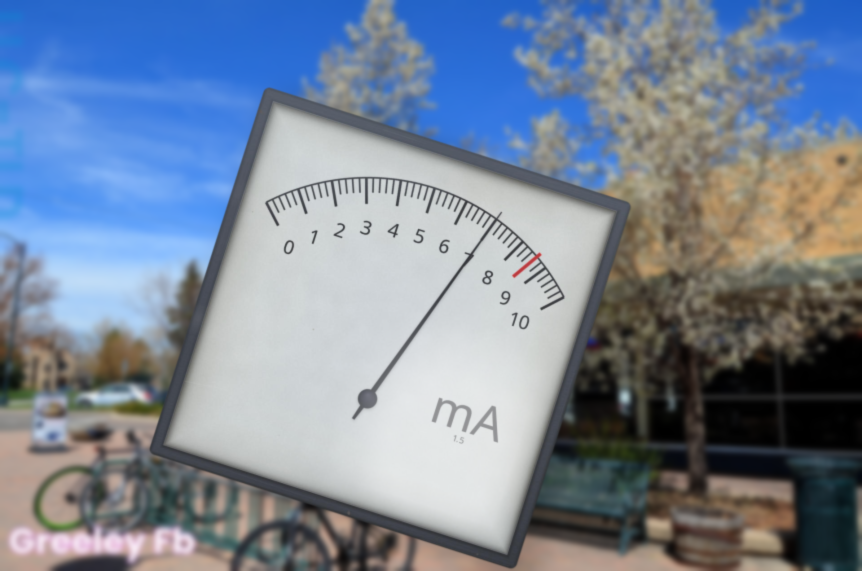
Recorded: 7 mA
